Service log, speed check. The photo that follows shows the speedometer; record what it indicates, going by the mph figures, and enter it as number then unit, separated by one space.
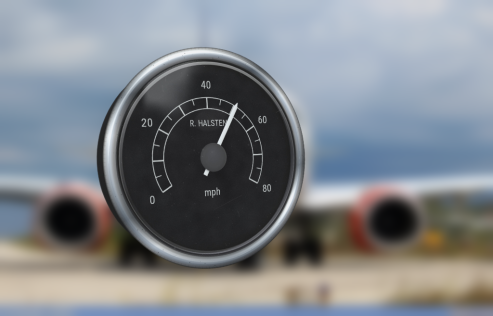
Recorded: 50 mph
